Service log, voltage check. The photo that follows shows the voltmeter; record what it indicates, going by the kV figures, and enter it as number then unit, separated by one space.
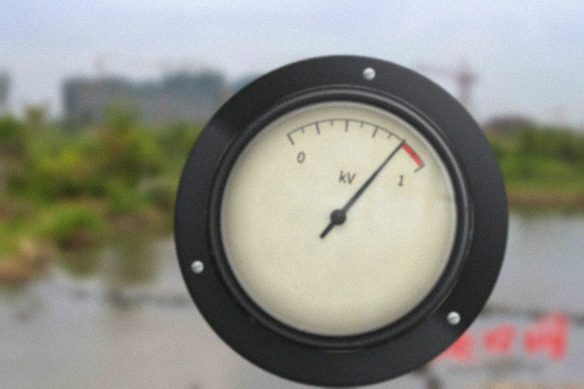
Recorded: 0.8 kV
